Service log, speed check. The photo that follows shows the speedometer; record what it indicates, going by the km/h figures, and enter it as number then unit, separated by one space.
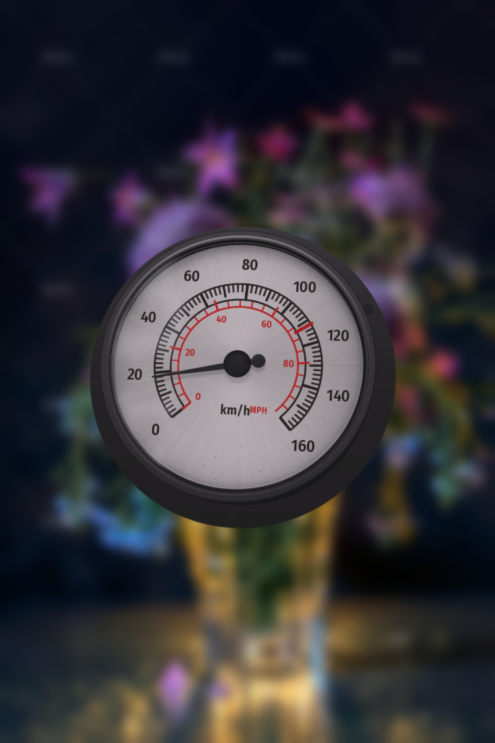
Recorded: 18 km/h
